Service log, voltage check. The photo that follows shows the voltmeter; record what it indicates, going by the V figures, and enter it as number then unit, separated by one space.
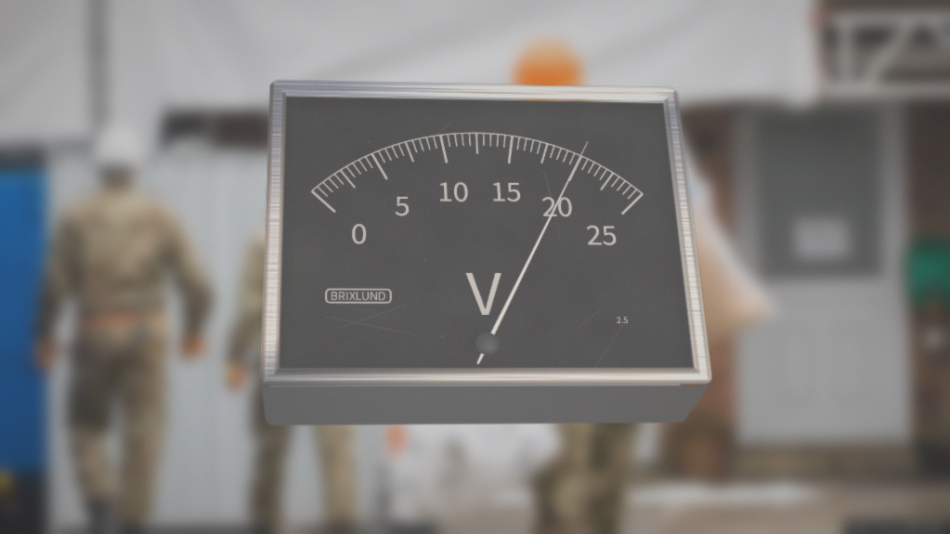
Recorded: 20 V
